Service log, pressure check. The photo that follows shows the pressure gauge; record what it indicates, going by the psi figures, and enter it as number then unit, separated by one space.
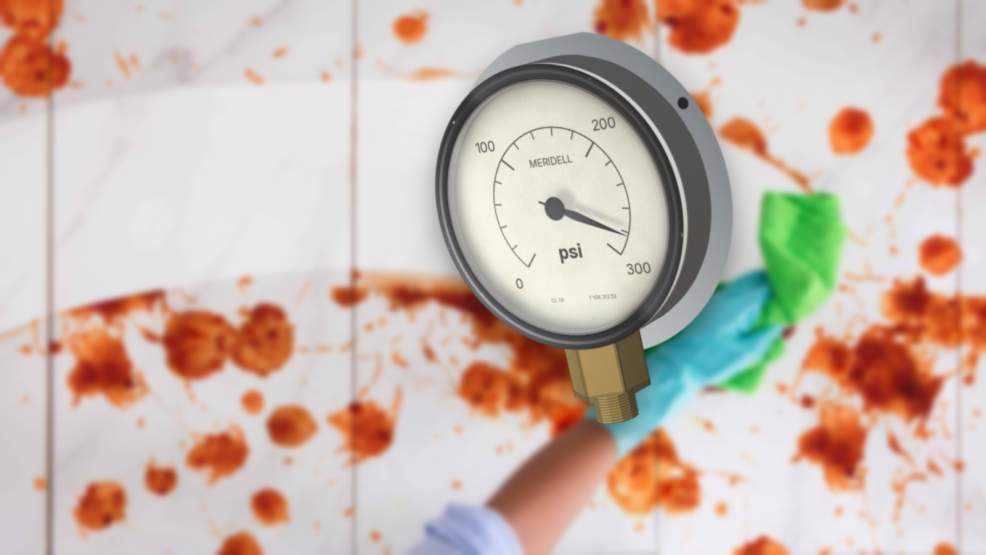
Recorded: 280 psi
